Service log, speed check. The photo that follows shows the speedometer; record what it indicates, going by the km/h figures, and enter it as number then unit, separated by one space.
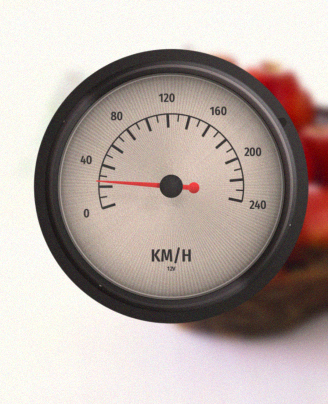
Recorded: 25 km/h
